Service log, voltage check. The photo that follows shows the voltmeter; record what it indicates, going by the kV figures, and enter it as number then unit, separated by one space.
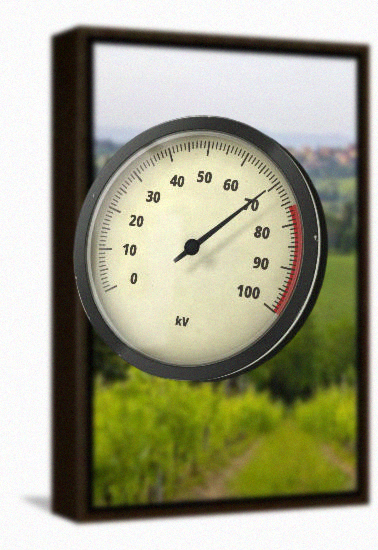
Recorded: 70 kV
